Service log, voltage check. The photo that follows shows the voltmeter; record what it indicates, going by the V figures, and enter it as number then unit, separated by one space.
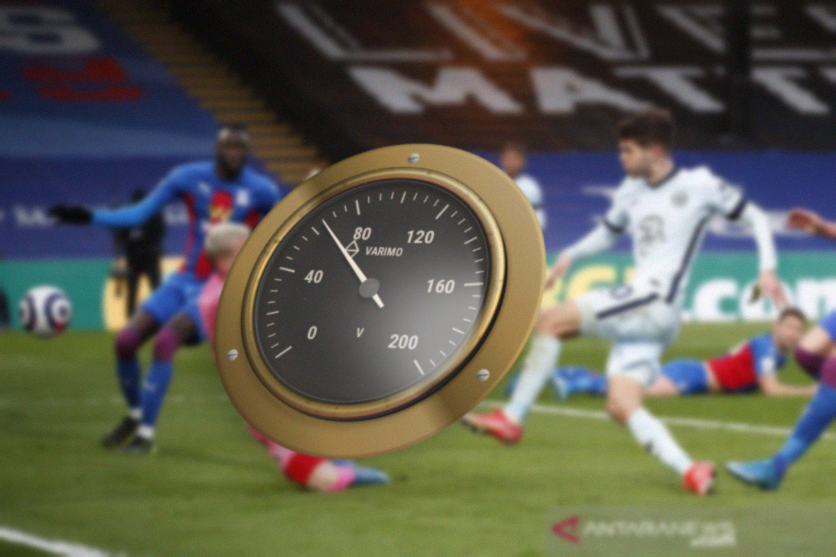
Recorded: 65 V
